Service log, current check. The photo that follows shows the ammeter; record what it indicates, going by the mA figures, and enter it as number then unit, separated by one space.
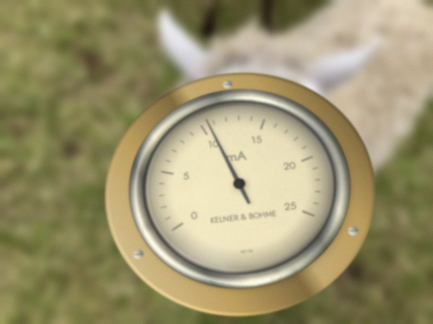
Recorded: 10.5 mA
